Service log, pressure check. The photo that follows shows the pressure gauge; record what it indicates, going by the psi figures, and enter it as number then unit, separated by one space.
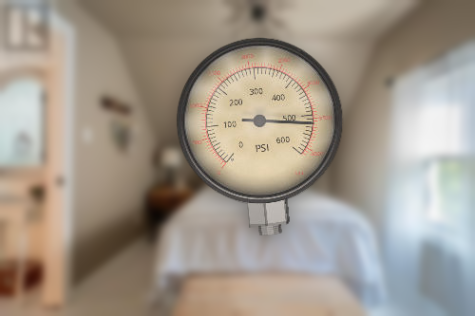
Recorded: 520 psi
